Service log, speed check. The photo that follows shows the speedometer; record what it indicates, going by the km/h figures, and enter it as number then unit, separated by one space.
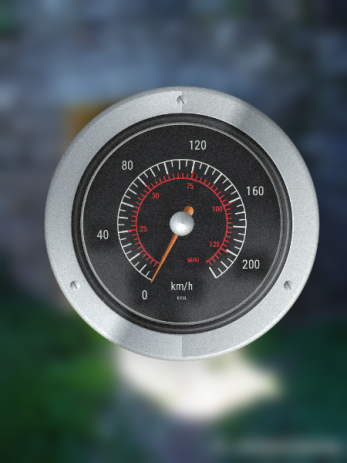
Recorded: 0 km/h
